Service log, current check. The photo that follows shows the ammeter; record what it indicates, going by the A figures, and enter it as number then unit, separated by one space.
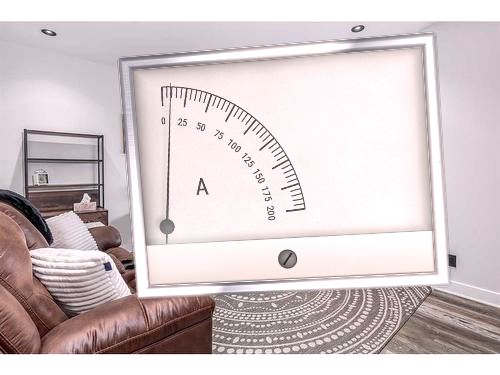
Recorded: 10 A
